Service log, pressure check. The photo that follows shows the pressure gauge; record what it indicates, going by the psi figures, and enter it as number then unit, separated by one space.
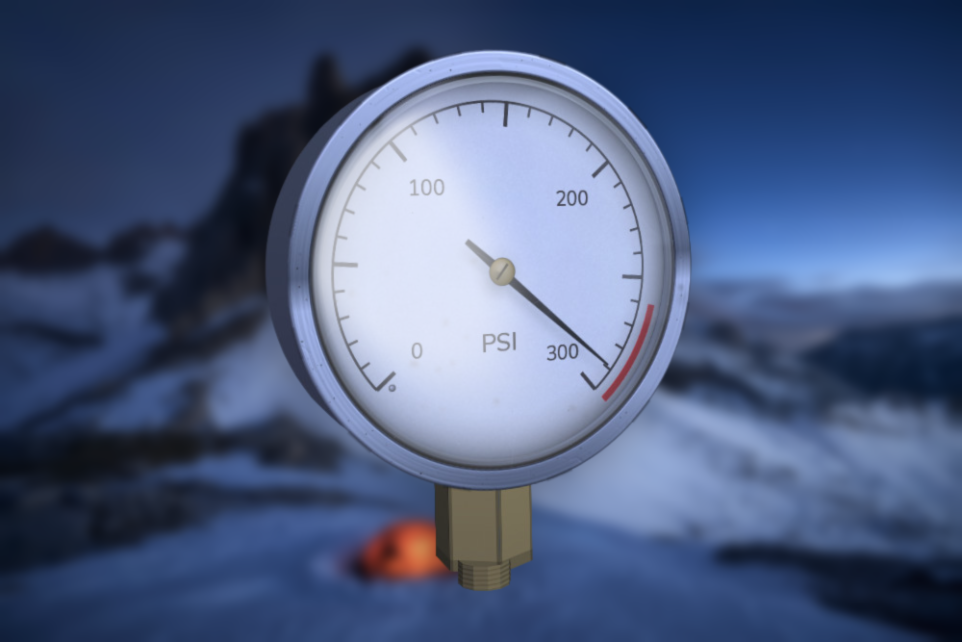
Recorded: 290 psi
